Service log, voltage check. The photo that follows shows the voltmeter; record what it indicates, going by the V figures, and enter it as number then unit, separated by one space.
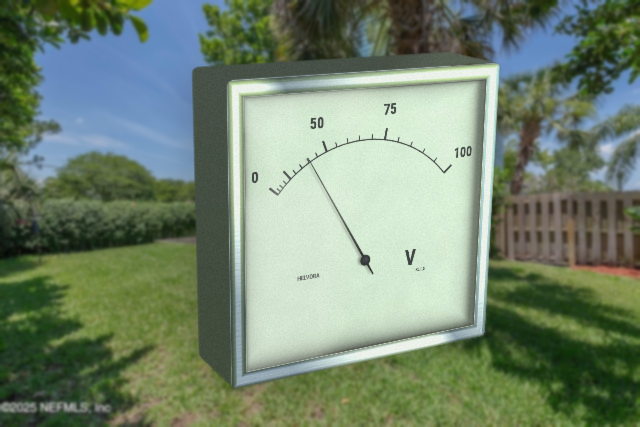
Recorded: 40 V
